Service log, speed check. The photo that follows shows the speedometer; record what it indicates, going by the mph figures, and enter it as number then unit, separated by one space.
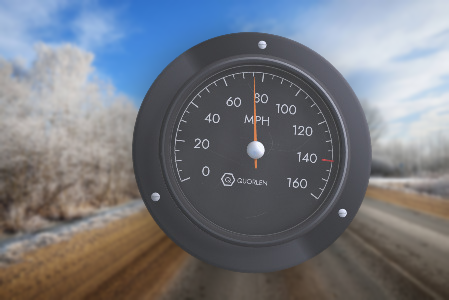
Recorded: 75 mph
